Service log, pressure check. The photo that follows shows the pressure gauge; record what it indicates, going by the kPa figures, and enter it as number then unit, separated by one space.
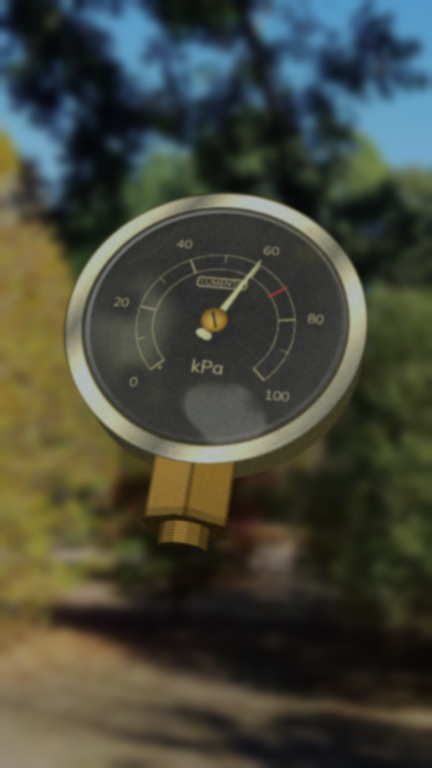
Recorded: 60 kPa
